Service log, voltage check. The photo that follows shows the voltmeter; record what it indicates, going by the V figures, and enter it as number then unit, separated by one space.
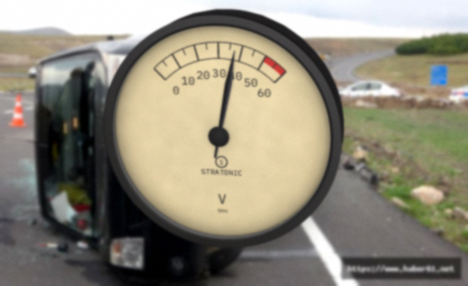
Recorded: 37.5 V
